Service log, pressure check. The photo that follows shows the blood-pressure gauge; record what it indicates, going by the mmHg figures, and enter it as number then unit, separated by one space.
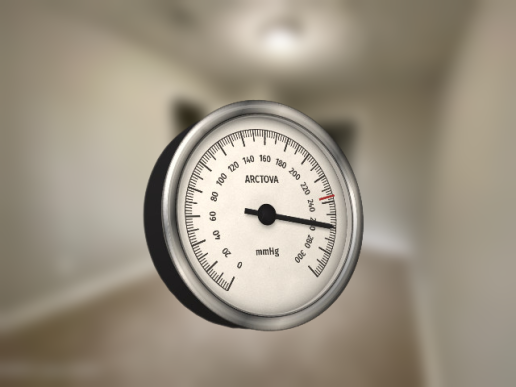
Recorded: 260 mmHg
